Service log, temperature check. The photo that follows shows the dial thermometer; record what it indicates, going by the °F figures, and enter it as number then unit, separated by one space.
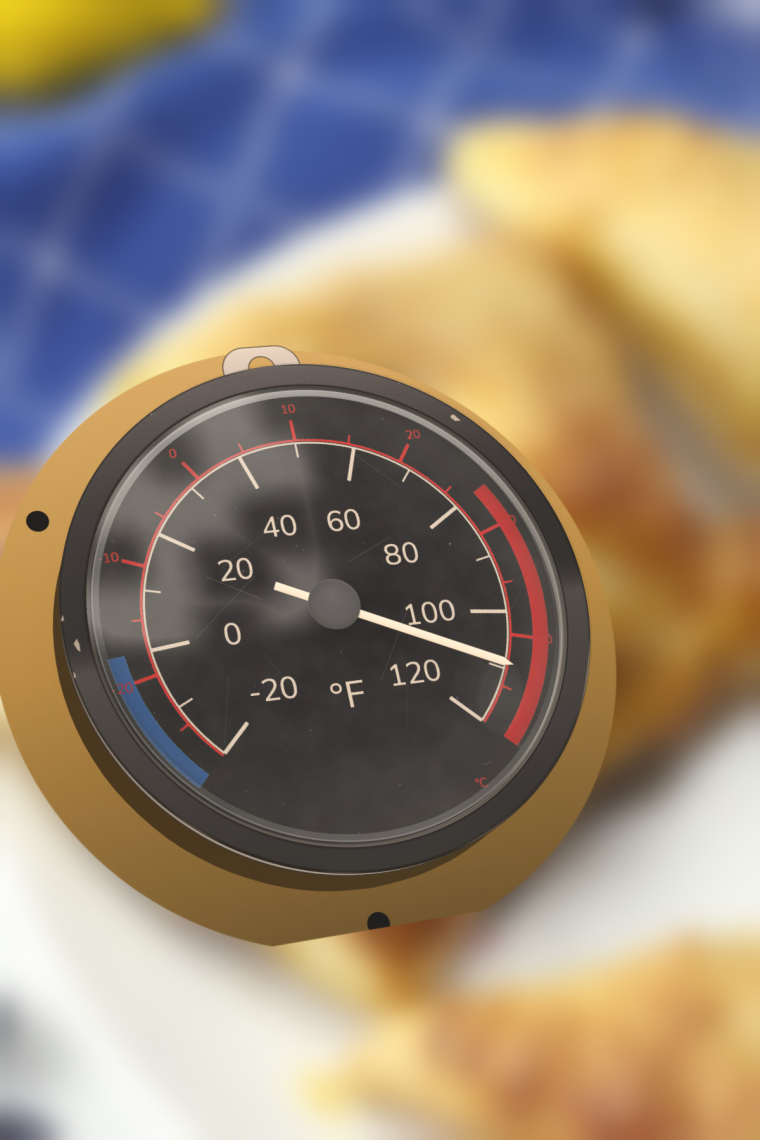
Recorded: 110 °F
